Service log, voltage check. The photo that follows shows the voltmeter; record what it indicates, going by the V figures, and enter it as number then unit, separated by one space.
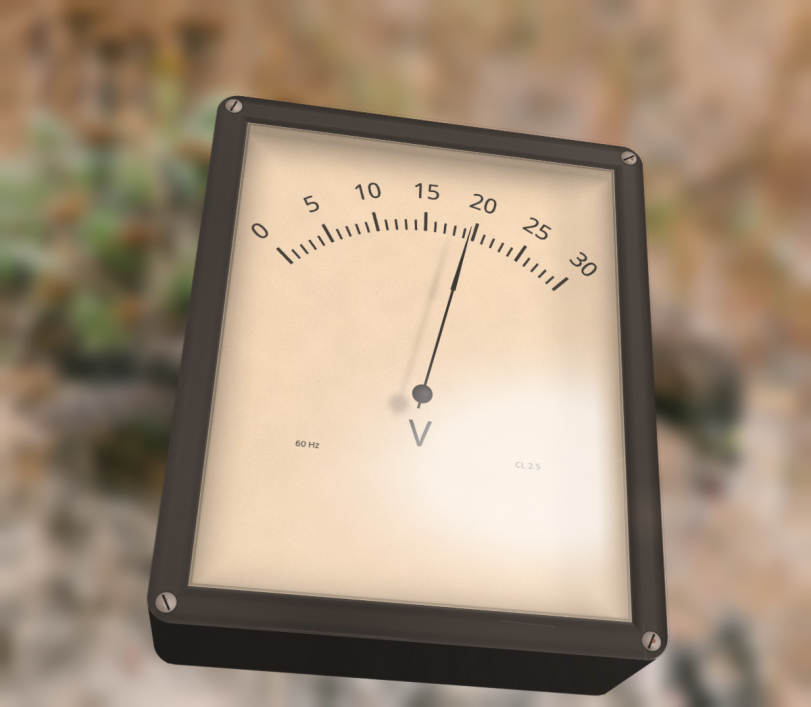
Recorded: 19.5 V
